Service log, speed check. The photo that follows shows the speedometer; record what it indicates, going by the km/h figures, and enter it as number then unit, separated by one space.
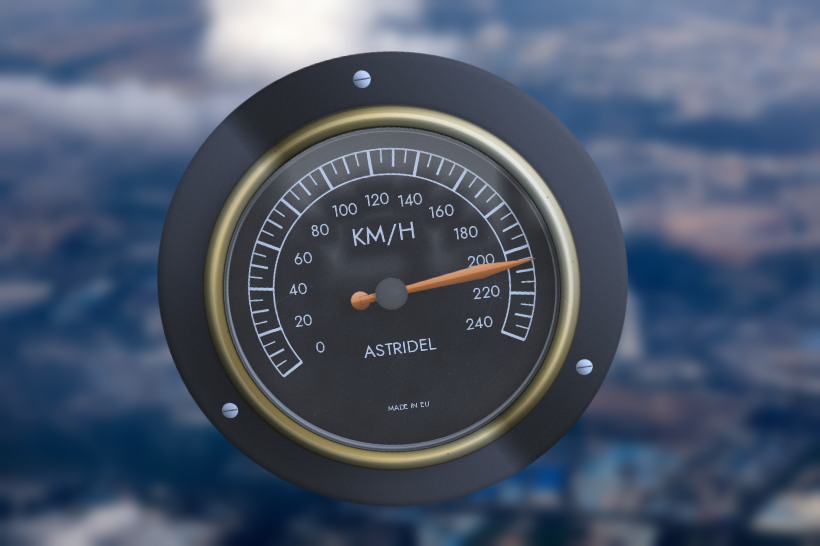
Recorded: 205 km/h
